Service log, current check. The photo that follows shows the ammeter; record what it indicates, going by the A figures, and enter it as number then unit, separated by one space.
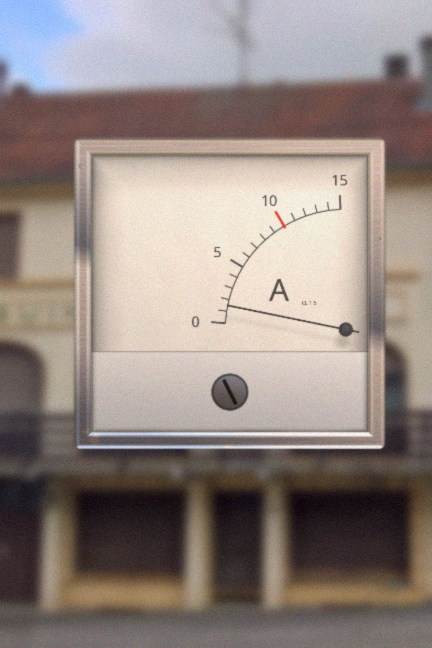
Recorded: 1.5 A
